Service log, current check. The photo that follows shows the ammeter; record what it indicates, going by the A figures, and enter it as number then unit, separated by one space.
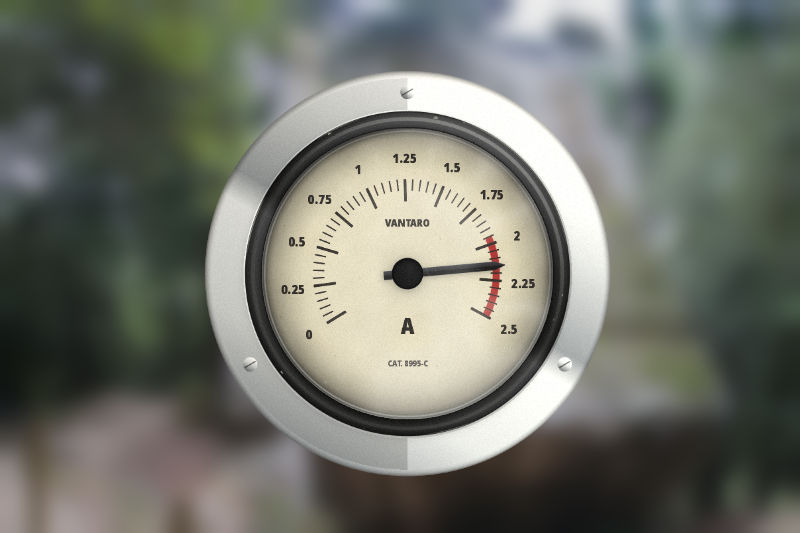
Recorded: 2.15 A
